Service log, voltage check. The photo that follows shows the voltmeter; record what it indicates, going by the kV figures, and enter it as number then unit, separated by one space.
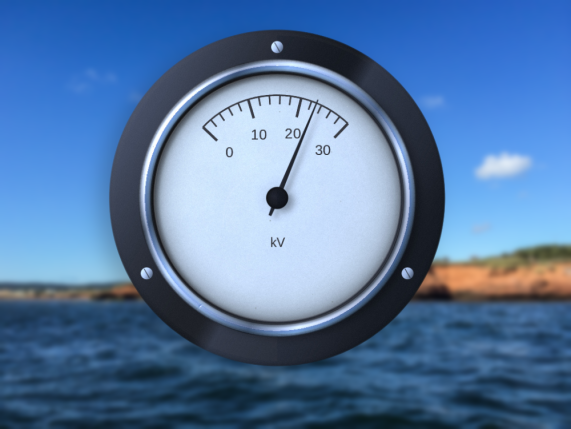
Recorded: 23 kV
